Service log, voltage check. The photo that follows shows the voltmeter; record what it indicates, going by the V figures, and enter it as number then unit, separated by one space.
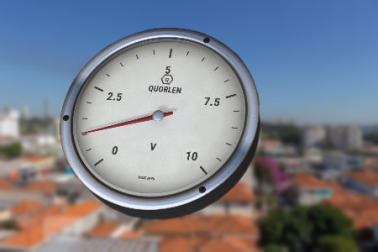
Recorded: 1 V
